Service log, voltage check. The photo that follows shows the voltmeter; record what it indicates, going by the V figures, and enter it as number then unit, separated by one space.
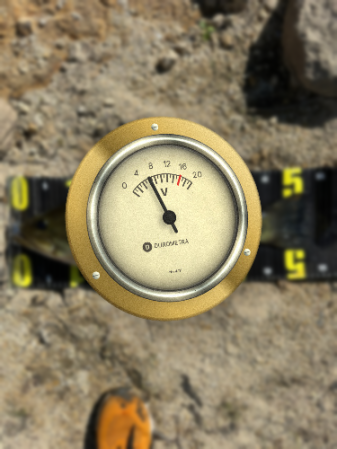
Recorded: 6 V
